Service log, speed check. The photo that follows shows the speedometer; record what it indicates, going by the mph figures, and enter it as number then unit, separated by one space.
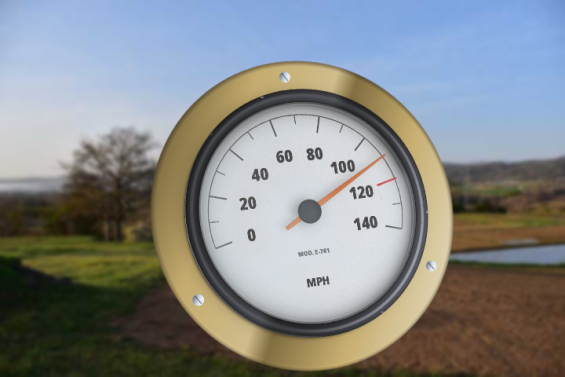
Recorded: 110 mph
